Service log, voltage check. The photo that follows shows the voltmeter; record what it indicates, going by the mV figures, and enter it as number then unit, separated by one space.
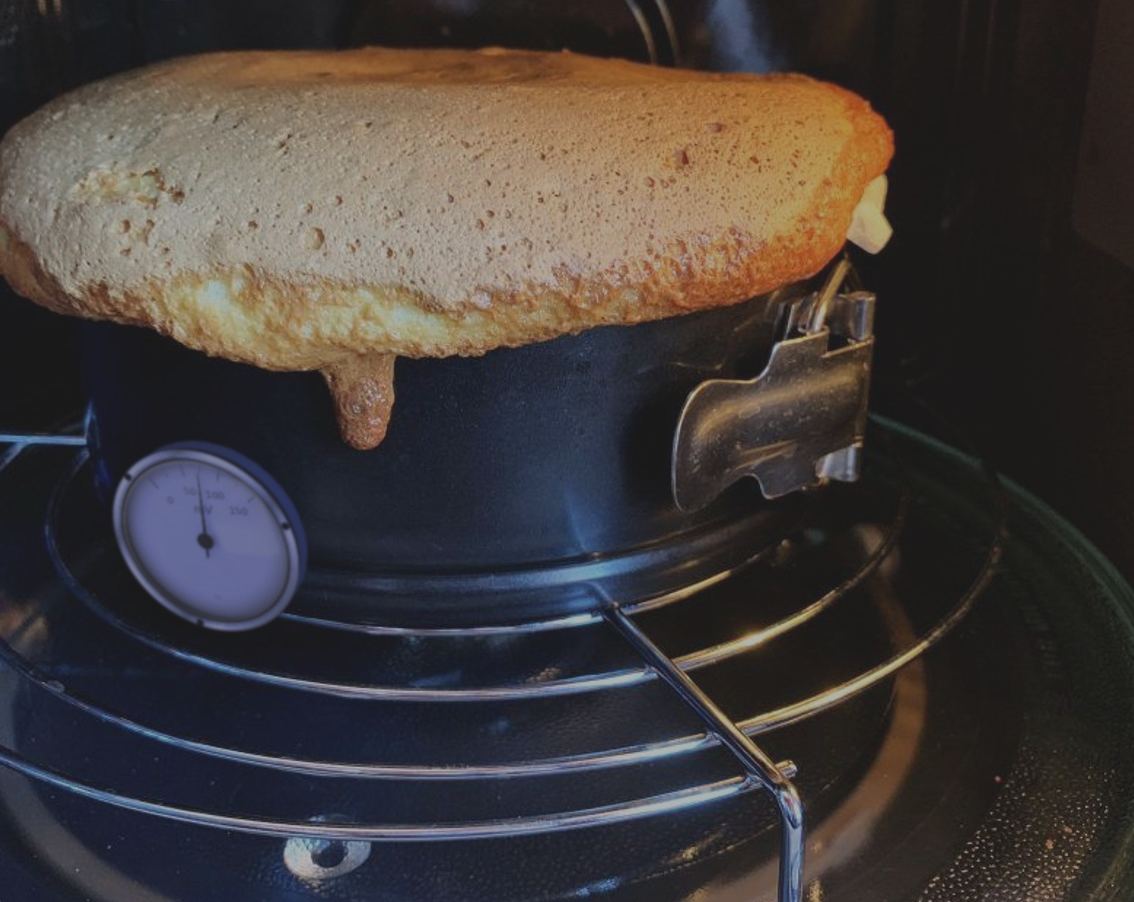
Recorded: 75 mV
